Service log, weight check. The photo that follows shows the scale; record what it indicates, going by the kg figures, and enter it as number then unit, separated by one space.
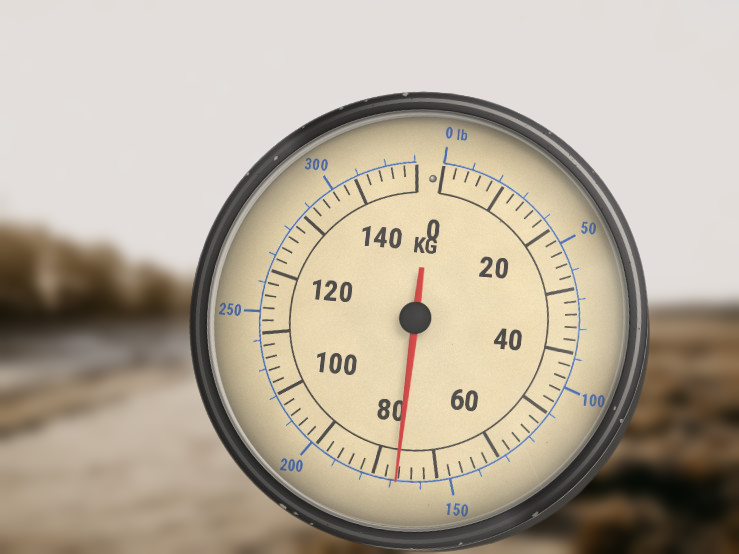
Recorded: 76 kg
